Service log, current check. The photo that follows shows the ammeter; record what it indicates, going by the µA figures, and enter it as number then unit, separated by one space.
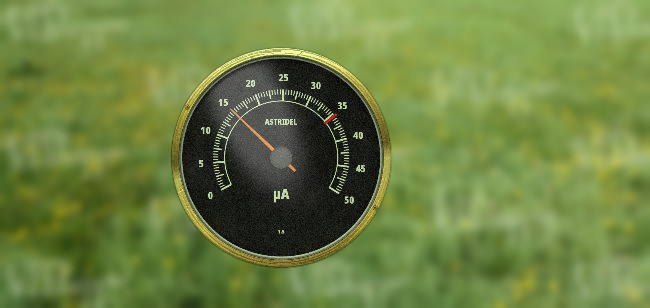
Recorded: 15 µA
